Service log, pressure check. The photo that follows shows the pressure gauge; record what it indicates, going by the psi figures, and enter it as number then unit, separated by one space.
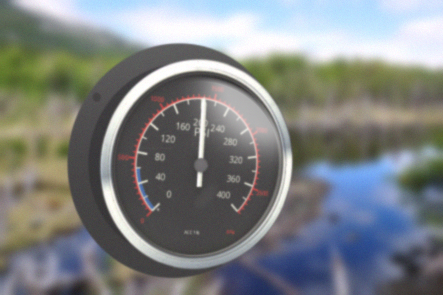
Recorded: 200 psi
